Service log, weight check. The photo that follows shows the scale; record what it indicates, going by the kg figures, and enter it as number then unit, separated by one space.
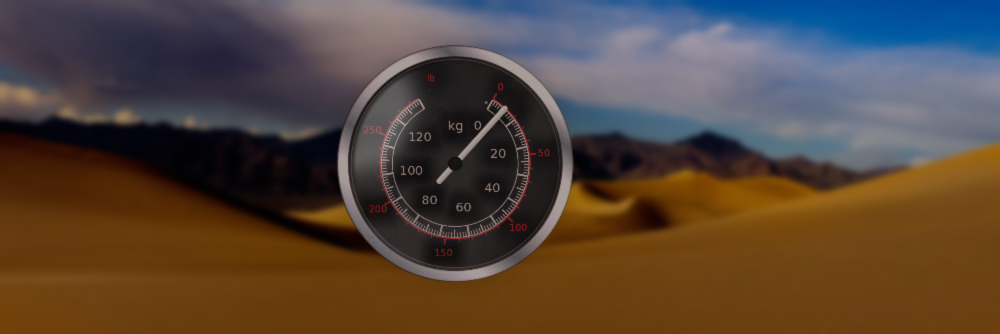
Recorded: 5 kg
